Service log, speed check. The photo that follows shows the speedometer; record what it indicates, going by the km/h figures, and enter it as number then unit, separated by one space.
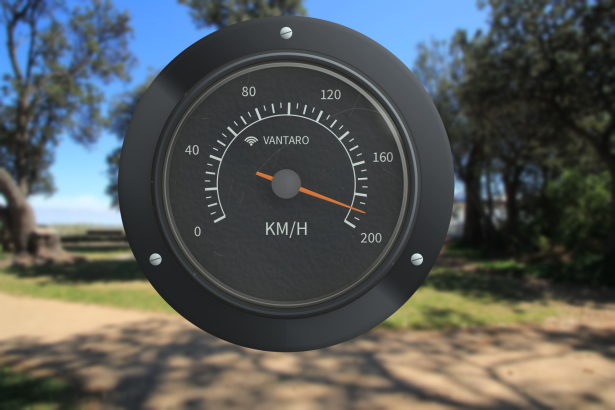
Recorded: 190 km/h
